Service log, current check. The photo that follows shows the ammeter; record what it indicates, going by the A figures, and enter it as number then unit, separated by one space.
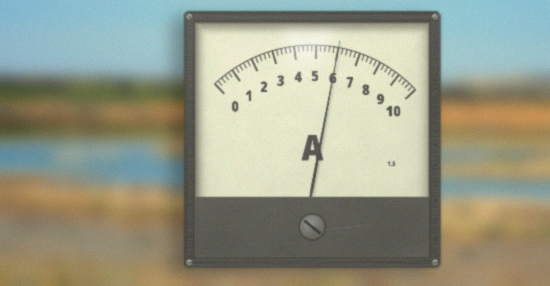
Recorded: 6 A
